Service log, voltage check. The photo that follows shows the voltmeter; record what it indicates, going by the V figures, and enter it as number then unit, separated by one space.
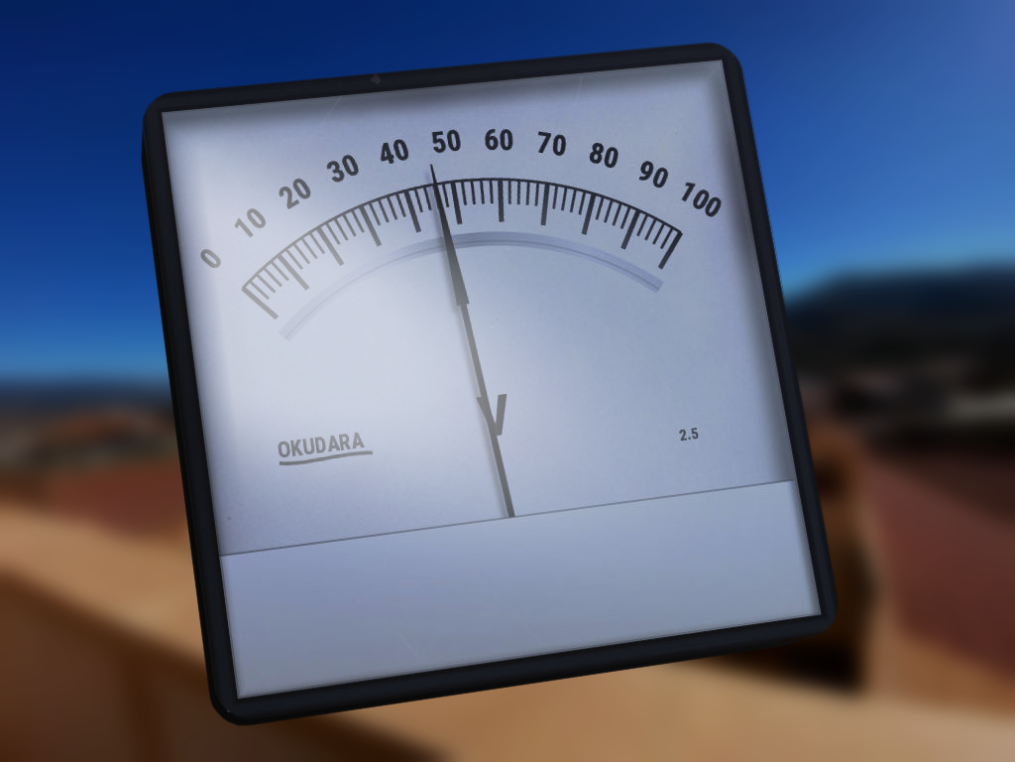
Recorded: 46 V
